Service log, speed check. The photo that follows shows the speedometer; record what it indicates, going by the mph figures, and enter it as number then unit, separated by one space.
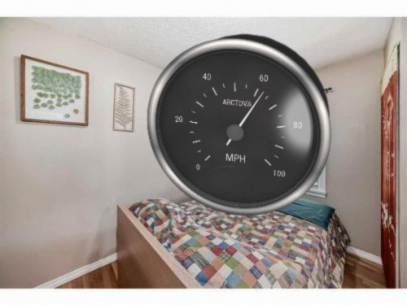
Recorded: 62.5 mph
